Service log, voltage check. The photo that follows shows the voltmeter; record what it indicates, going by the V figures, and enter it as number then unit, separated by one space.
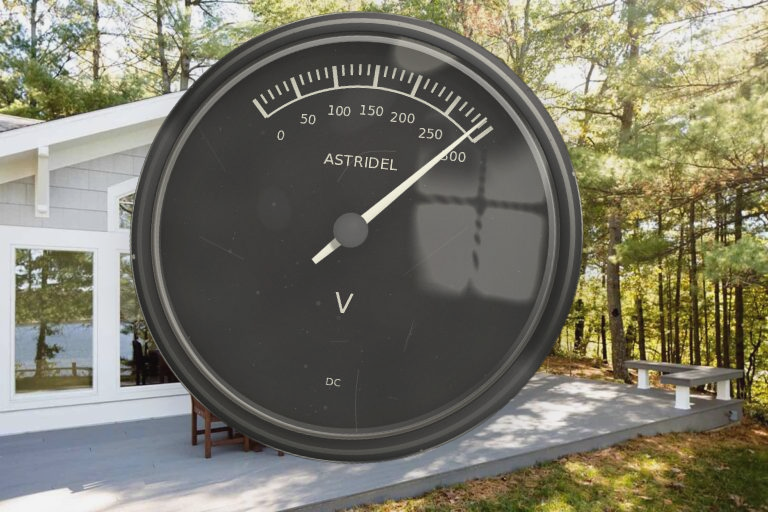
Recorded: 290 V
